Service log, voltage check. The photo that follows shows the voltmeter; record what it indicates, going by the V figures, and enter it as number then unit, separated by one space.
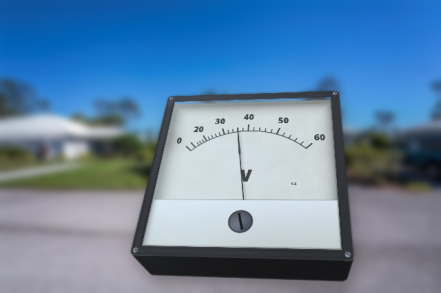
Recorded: 36 V
